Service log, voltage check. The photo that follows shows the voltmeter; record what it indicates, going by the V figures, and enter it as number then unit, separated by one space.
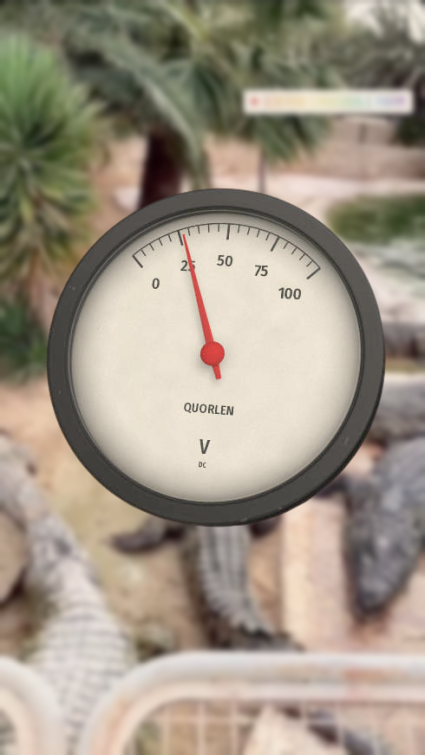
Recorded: 27.5 V
